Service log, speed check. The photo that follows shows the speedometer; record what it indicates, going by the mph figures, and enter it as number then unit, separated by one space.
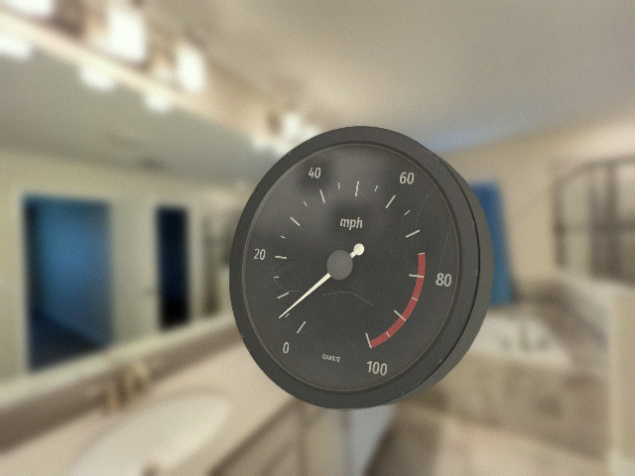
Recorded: 5 mph
